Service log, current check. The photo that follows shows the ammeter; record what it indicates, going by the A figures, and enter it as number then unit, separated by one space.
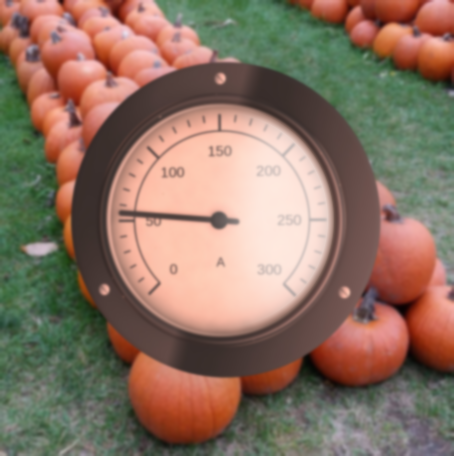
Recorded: 55 A
